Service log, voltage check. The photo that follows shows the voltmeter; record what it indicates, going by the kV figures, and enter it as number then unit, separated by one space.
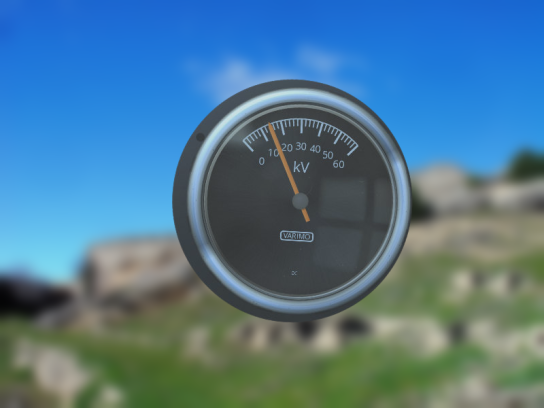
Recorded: 14 kV
